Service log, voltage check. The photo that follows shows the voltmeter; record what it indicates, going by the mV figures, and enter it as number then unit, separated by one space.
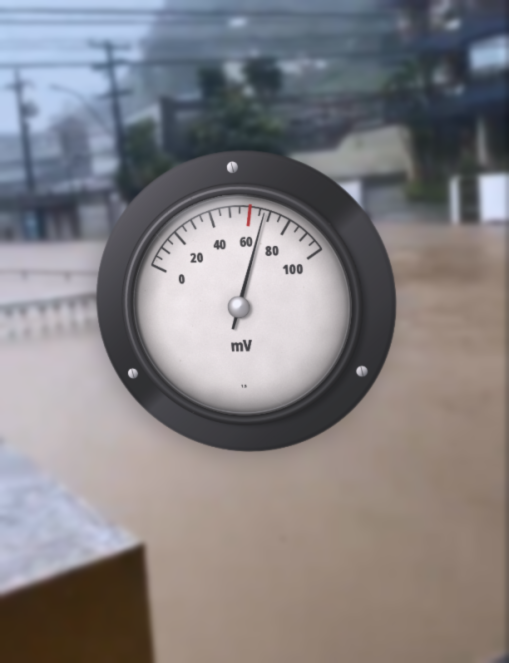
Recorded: 67.5 mV
